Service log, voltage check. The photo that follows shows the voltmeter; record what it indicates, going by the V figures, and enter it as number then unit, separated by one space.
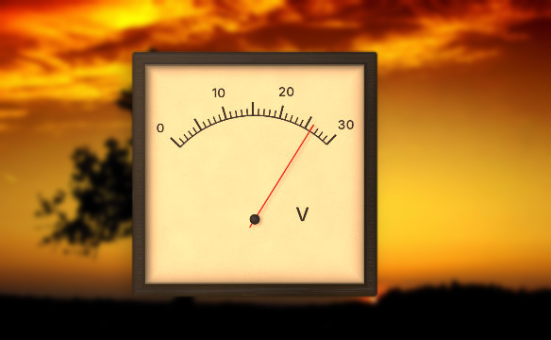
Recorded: 26 V
